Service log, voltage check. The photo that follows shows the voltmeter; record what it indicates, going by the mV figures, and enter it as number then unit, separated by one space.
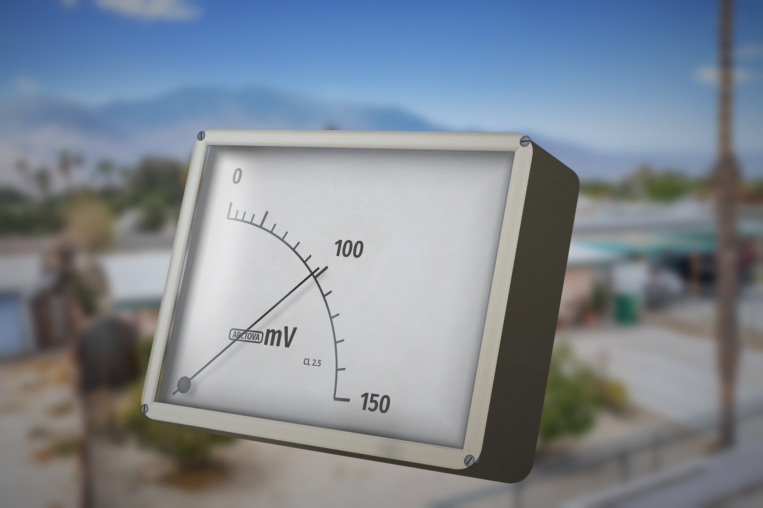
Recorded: 100 mV
